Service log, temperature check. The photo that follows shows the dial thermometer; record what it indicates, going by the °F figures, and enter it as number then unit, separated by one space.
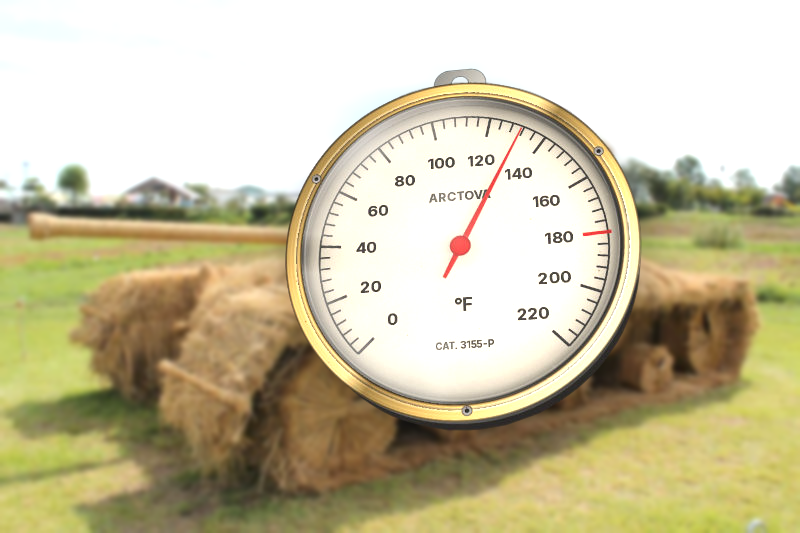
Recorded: 132 °F
